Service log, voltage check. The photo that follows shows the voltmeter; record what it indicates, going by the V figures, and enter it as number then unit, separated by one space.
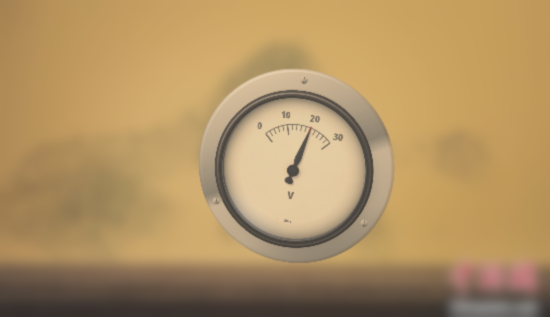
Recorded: 20 V
